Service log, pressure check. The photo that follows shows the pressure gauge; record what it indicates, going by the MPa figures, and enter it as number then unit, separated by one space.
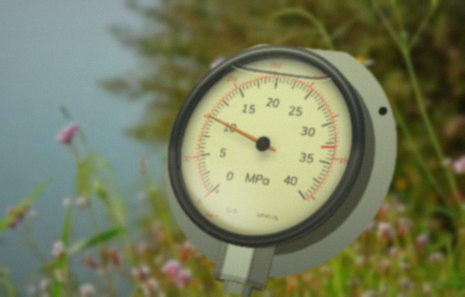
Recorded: 10 MPa
